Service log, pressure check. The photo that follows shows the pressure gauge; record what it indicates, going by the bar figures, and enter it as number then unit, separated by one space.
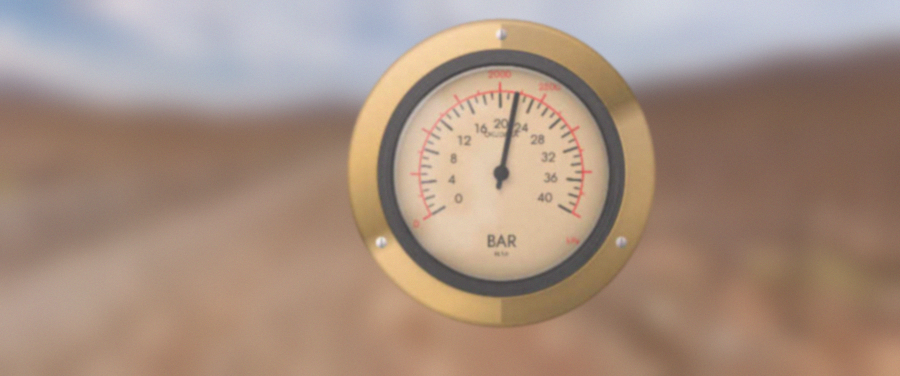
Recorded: 22 bar
